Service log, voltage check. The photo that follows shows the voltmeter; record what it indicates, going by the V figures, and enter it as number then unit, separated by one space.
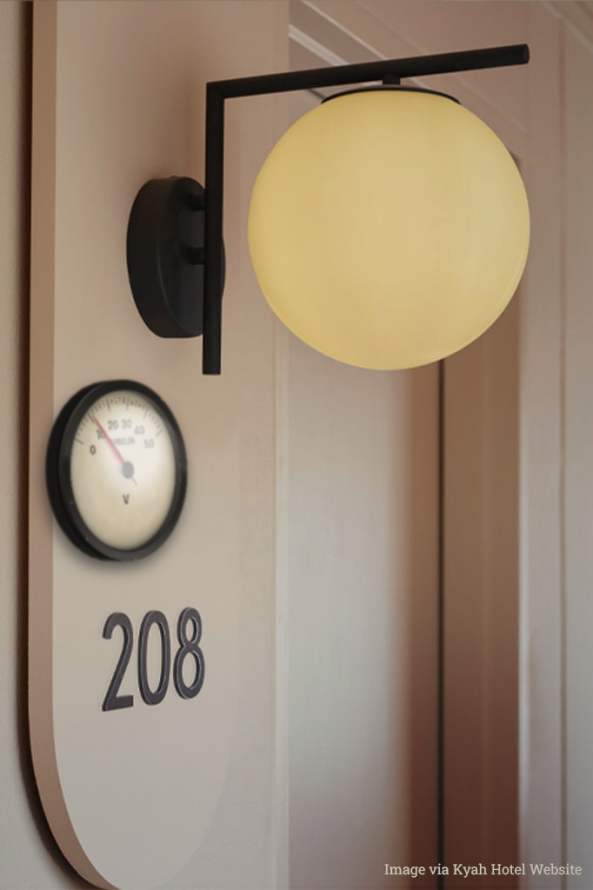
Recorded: 10 V
